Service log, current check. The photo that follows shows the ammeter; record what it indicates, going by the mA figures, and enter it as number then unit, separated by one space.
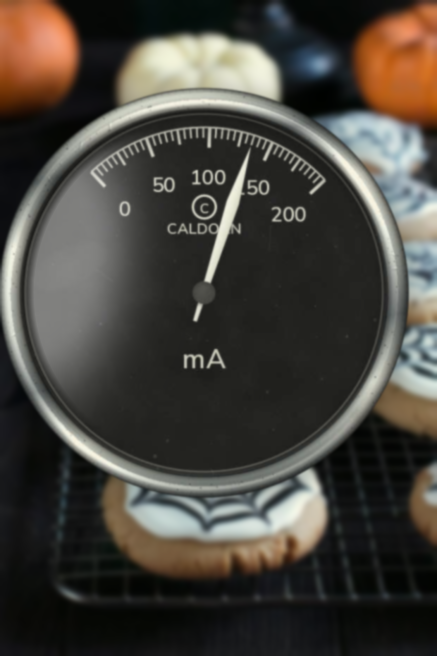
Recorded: 135 mA
